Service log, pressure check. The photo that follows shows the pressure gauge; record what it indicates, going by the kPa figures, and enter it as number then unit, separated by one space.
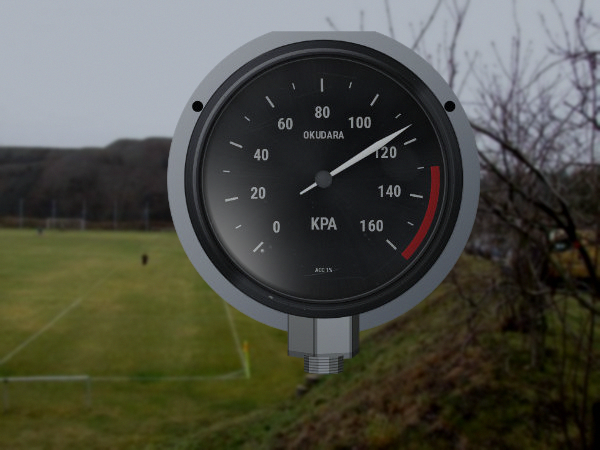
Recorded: 115 kPa
